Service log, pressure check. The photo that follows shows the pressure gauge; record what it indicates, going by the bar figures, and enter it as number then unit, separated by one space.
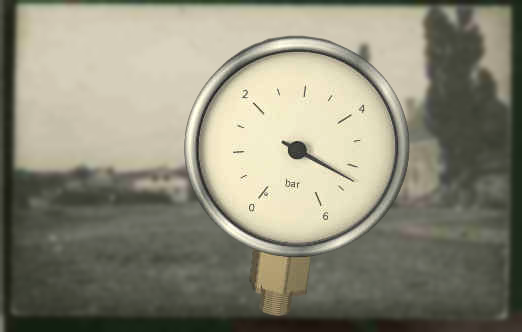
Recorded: 5.25 bar
